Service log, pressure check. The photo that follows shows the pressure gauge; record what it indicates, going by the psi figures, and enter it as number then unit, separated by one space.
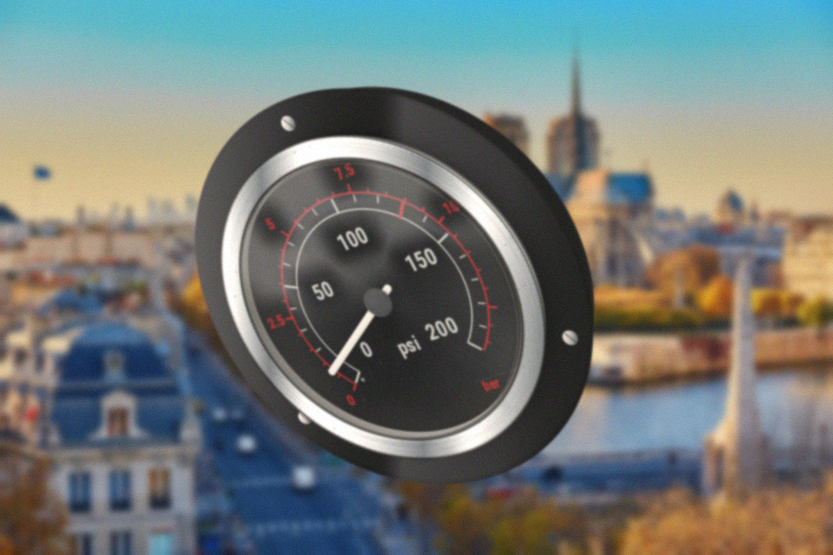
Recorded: 10 psi
